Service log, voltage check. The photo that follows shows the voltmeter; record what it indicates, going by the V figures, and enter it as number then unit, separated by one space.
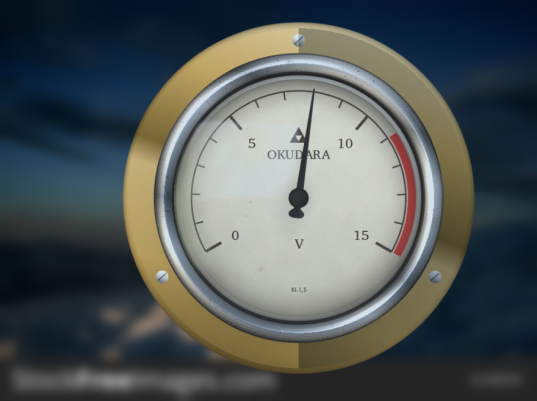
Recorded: 8 V
